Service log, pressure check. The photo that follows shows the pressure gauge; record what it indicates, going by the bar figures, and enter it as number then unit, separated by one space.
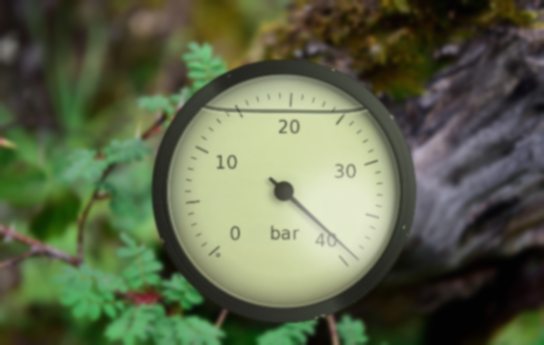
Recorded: 39 bar
